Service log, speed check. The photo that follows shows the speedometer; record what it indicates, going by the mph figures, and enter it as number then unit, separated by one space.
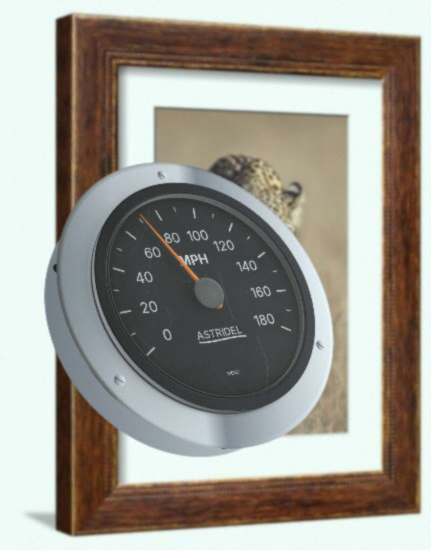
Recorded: 70 mph
